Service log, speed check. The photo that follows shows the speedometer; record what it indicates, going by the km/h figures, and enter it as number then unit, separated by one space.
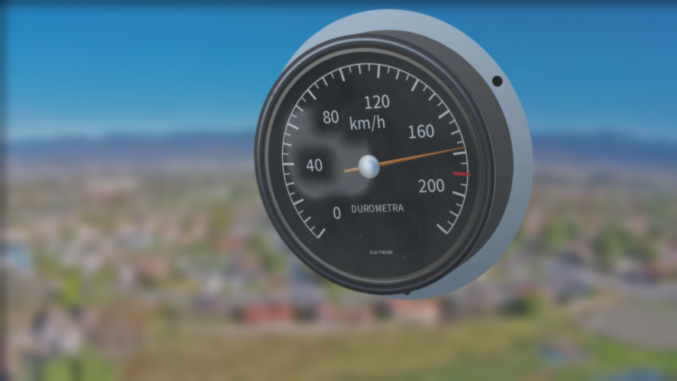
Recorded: 177.5 km/h
